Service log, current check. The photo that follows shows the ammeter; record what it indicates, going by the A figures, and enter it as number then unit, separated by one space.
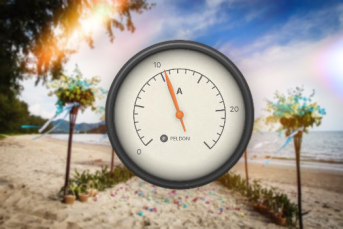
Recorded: 10.5 A
